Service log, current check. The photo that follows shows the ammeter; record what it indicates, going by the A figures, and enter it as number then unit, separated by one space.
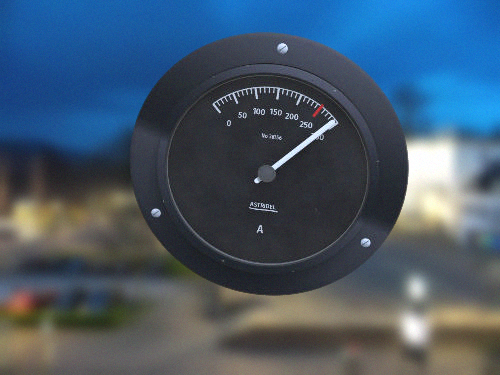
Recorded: 290 A
